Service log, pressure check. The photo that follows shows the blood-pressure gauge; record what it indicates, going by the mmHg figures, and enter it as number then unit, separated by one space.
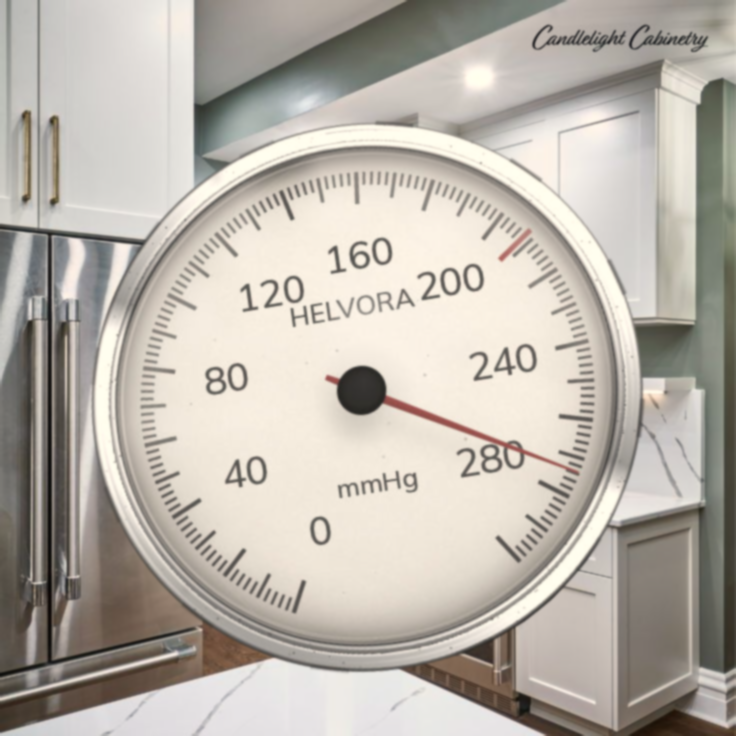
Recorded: 274 mmHg
